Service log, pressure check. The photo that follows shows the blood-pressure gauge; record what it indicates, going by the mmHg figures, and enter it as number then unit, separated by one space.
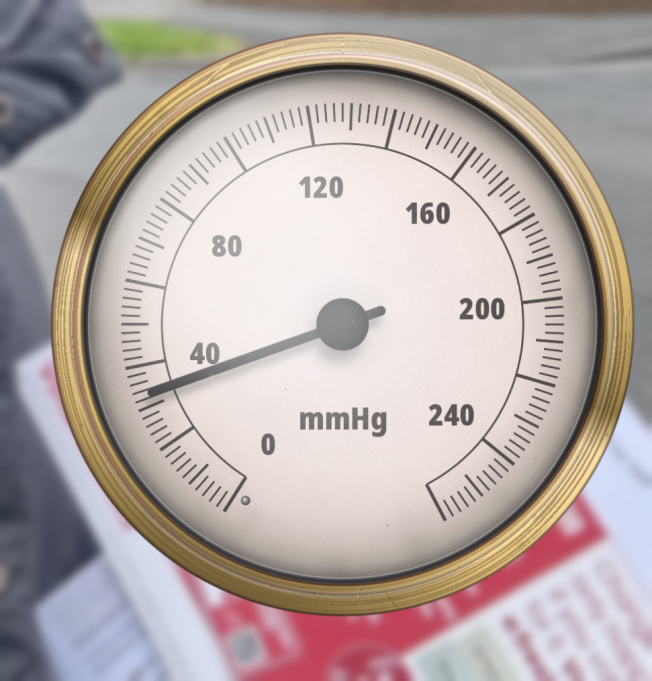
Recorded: 33 mmHg
